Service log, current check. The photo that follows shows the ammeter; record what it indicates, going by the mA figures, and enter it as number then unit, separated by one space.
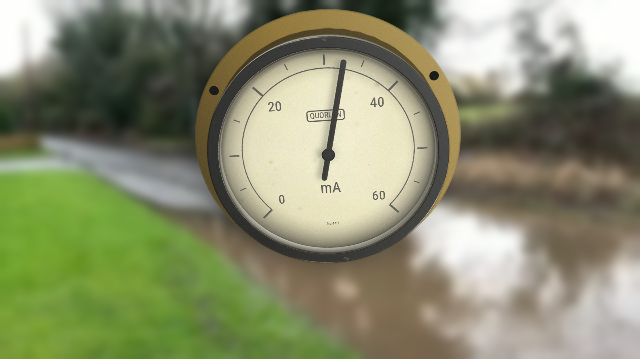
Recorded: 32.5 mA
